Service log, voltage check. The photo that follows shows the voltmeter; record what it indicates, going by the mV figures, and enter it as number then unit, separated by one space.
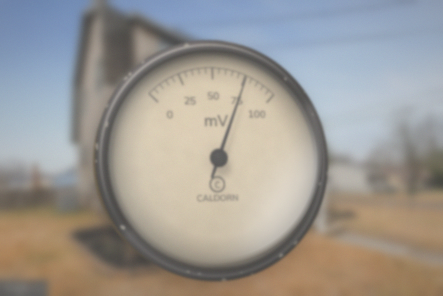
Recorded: 75 mV
